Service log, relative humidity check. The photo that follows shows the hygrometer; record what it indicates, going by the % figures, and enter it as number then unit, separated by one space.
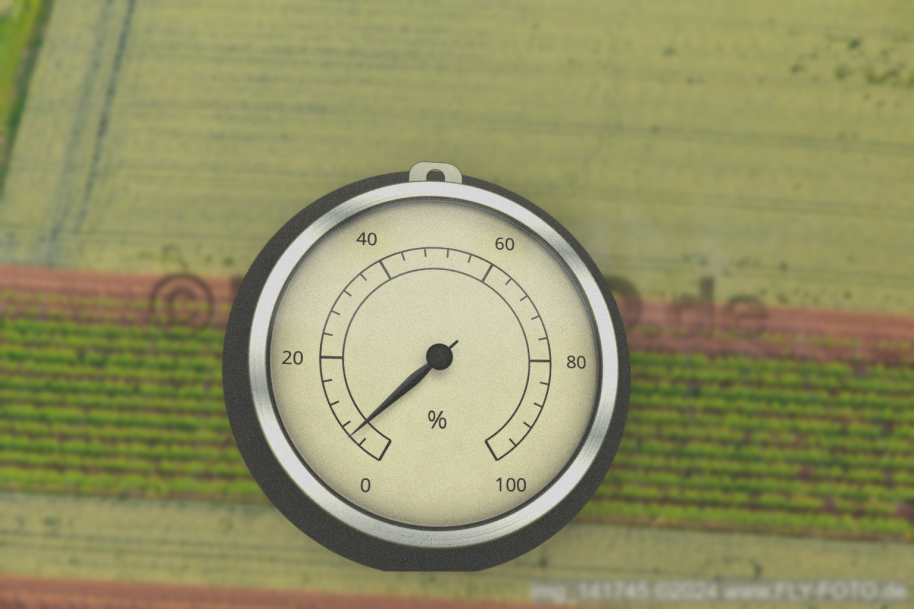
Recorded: 6 %
